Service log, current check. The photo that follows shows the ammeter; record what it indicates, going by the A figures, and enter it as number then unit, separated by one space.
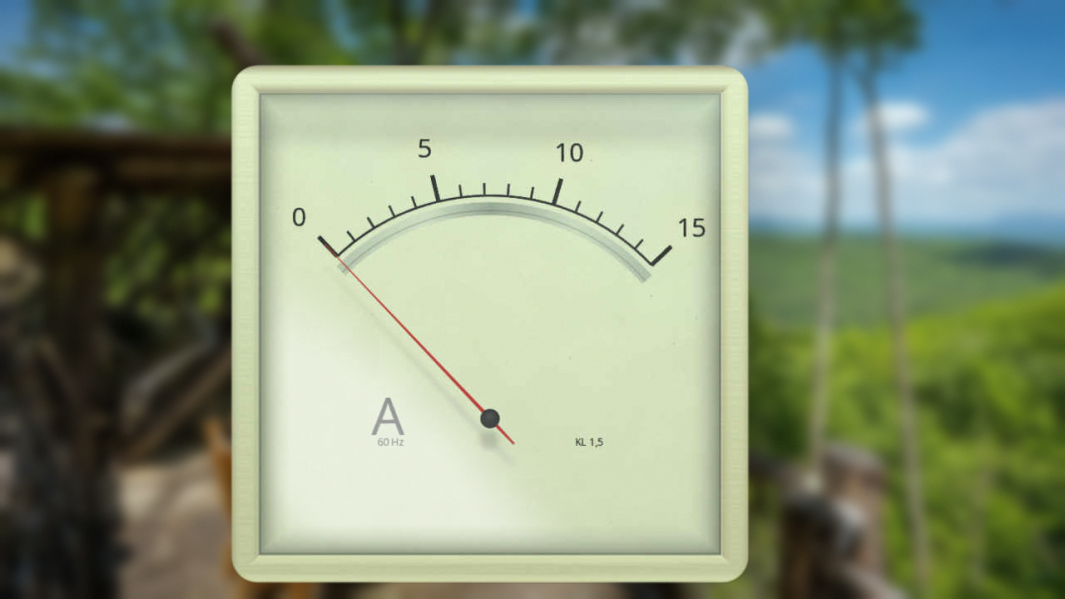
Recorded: 0 A
